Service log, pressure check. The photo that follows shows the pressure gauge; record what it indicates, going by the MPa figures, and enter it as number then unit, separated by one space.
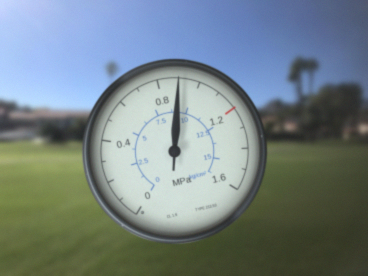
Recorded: 0.9 MPa
